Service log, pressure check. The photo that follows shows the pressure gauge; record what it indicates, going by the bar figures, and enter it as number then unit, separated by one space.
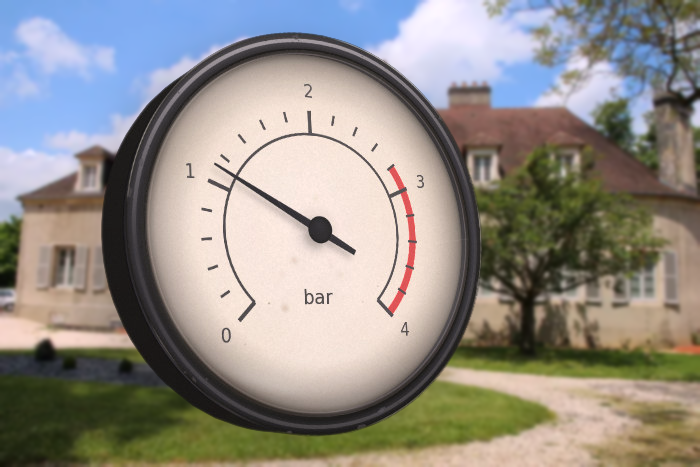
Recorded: 1.1 bar
